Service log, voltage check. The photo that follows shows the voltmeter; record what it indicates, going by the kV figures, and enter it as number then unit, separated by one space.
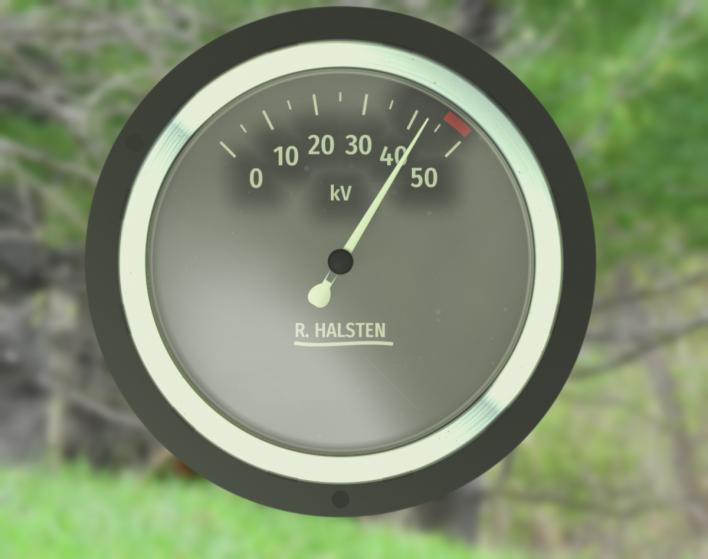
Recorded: 42.5 kV
